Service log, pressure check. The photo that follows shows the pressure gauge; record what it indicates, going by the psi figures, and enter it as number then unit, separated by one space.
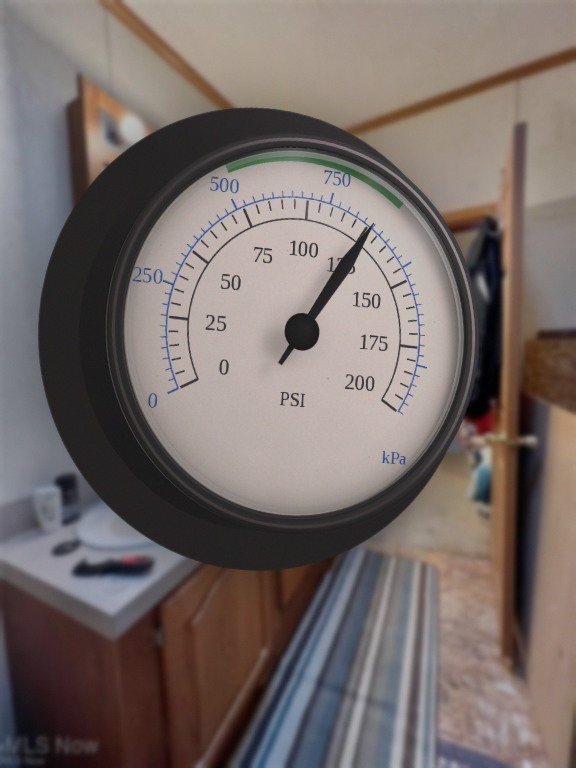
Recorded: 125 psi
